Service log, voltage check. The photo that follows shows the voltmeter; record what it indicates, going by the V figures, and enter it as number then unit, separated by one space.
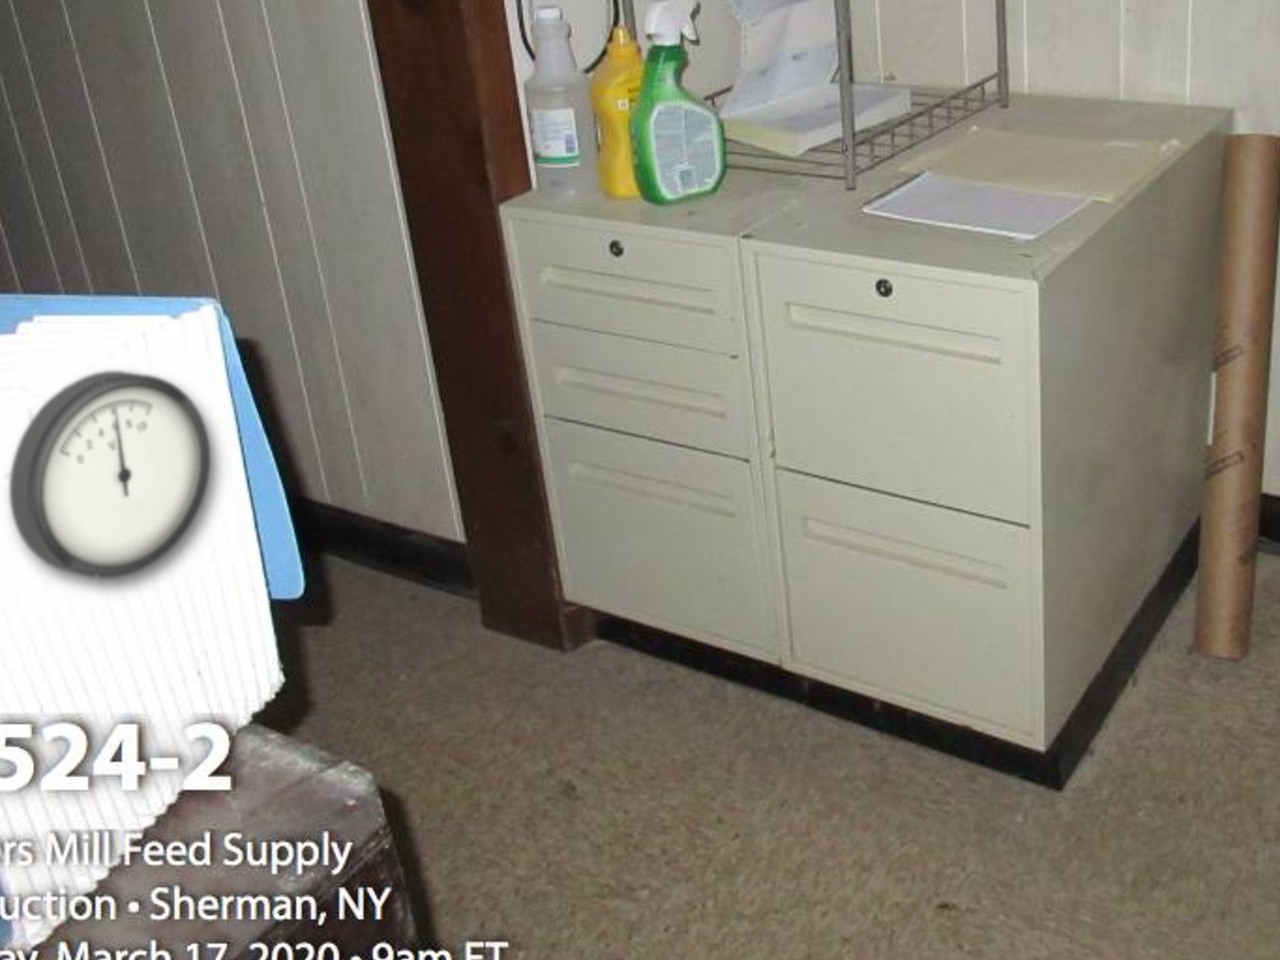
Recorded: 6 V
